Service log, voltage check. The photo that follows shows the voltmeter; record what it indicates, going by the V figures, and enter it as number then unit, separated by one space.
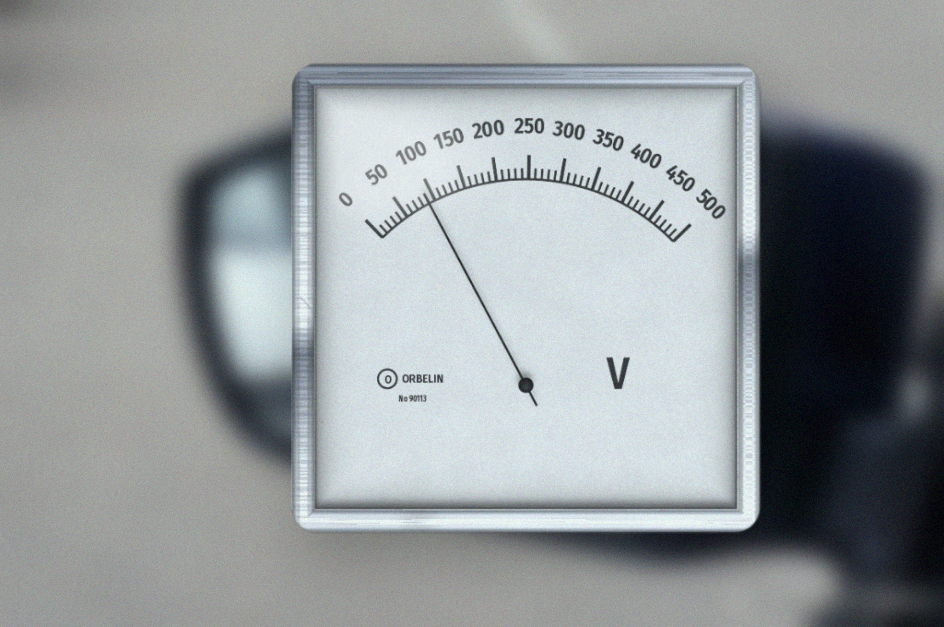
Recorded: 90 V
